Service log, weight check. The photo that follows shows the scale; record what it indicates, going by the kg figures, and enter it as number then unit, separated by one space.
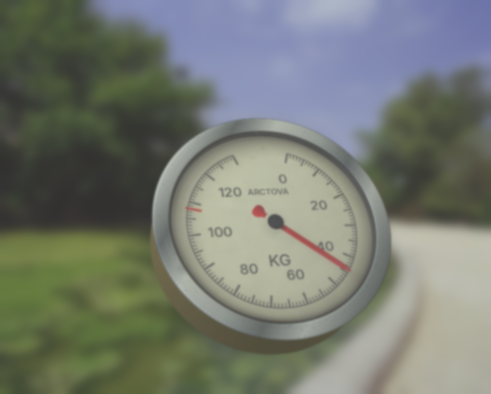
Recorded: 45 kg
